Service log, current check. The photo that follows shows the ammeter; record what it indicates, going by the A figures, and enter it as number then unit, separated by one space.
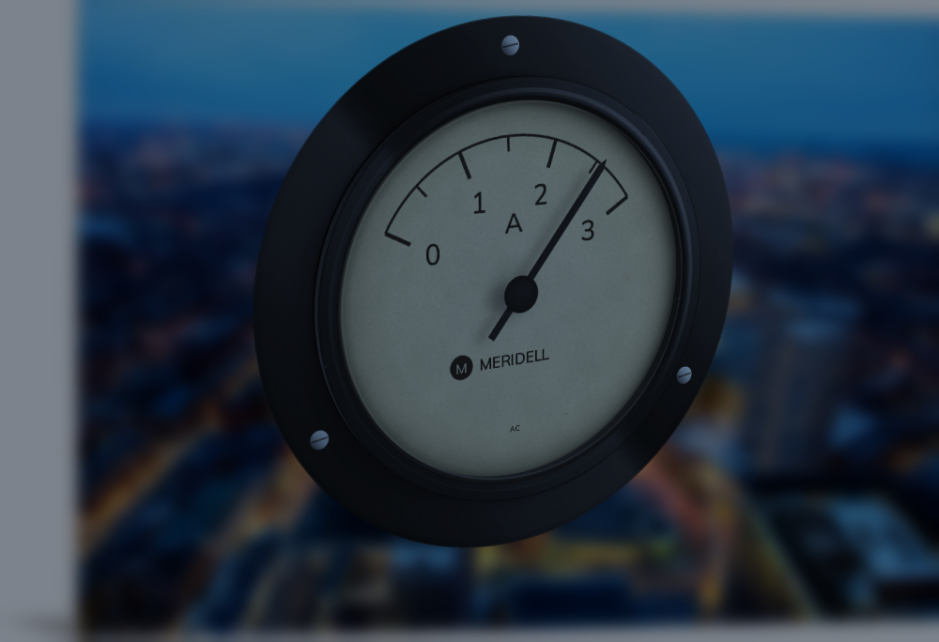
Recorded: 2.5 A
